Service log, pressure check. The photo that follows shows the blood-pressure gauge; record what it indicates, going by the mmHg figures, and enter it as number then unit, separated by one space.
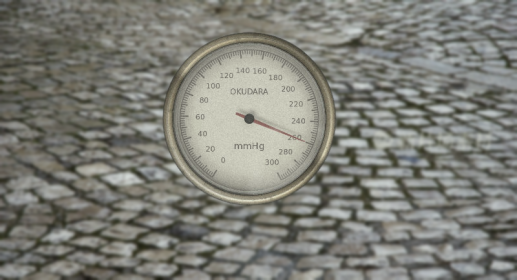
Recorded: 260 mmHg
